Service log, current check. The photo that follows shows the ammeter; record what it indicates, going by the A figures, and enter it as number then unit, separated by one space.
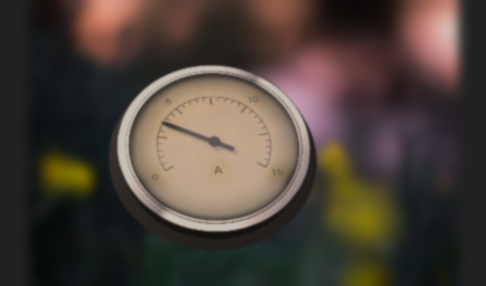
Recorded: 3.5 A
